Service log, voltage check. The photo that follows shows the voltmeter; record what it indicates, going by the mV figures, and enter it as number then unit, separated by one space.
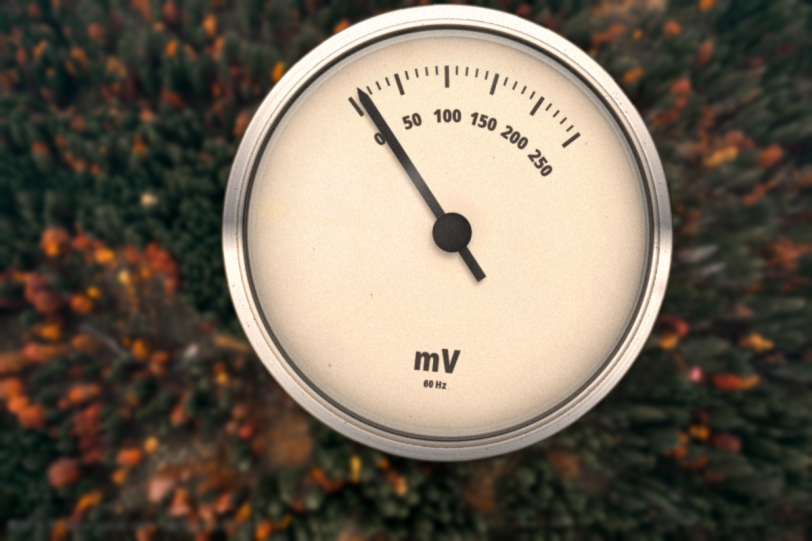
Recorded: 10 mV
